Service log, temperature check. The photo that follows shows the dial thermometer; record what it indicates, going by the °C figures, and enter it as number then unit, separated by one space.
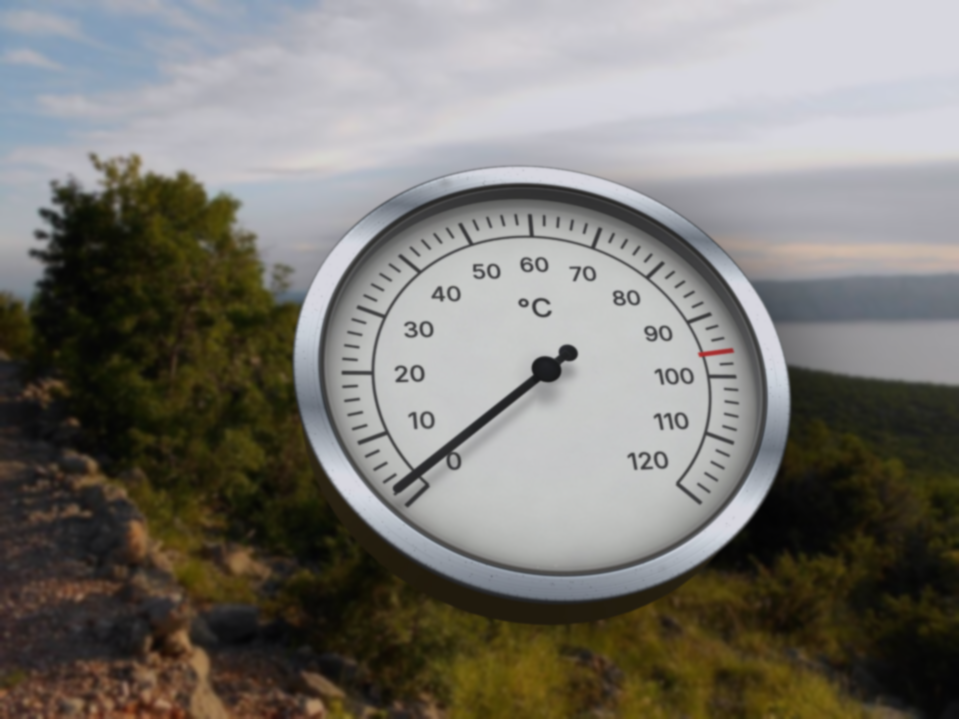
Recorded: 2 °C
